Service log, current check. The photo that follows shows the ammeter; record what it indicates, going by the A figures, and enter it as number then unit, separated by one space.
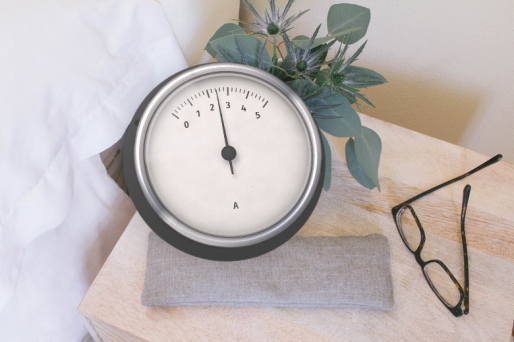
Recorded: 2.4 A
